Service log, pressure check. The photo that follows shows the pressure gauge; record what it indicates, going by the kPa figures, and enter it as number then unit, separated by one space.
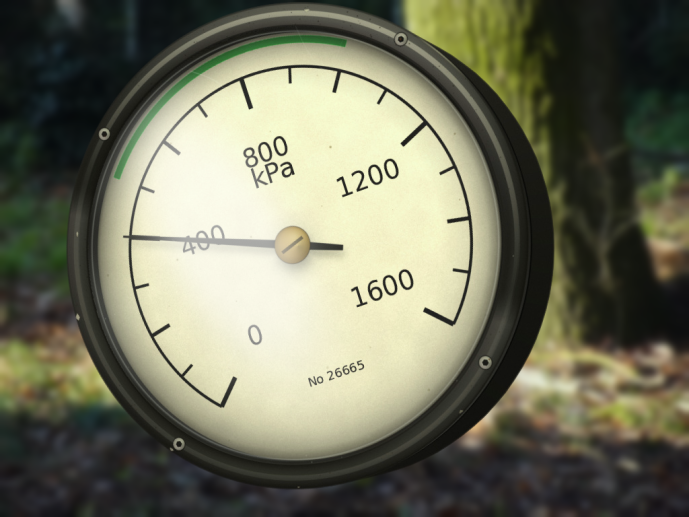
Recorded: 400 kPa
